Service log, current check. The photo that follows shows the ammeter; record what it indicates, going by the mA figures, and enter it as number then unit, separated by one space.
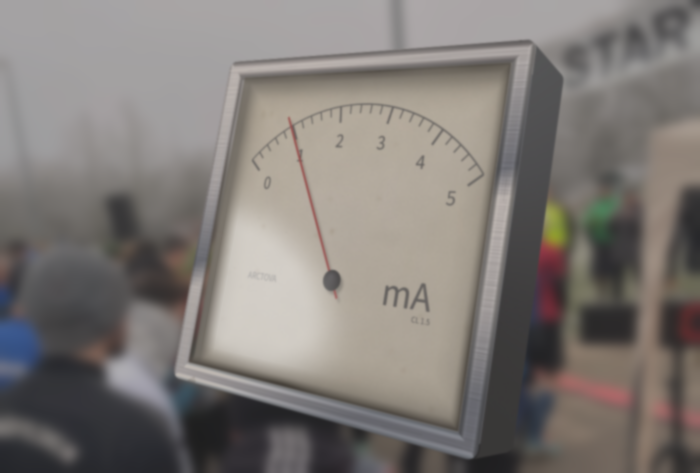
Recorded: 1 mA
